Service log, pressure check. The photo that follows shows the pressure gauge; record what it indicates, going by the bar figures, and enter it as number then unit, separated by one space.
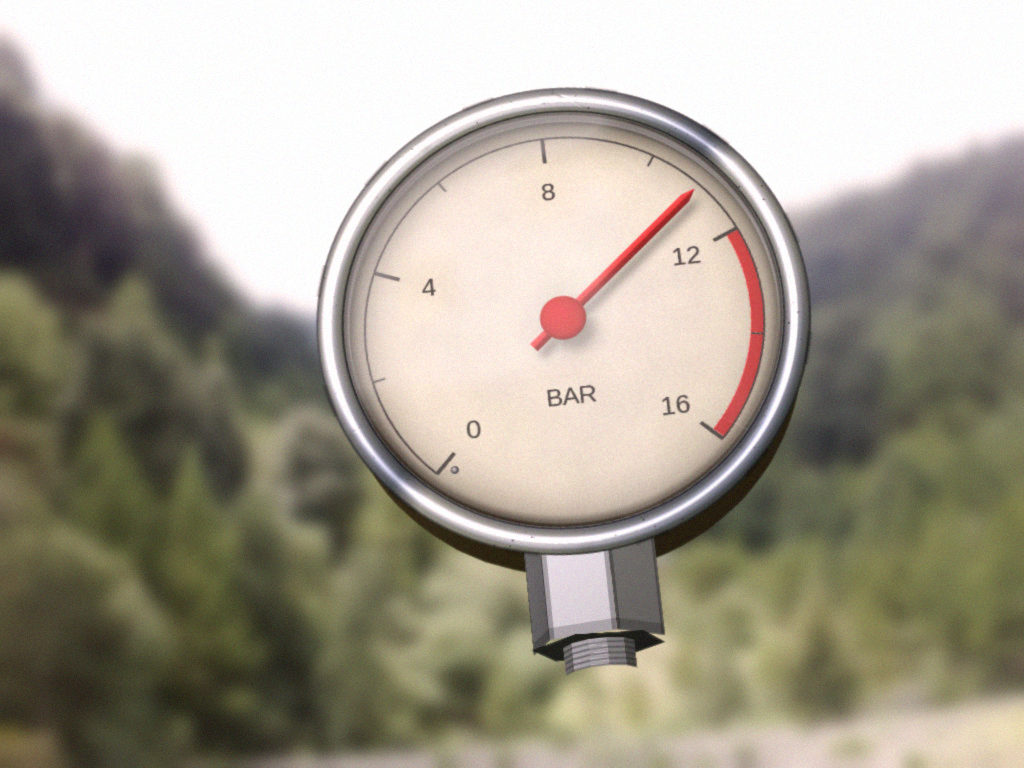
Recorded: 11 bar
